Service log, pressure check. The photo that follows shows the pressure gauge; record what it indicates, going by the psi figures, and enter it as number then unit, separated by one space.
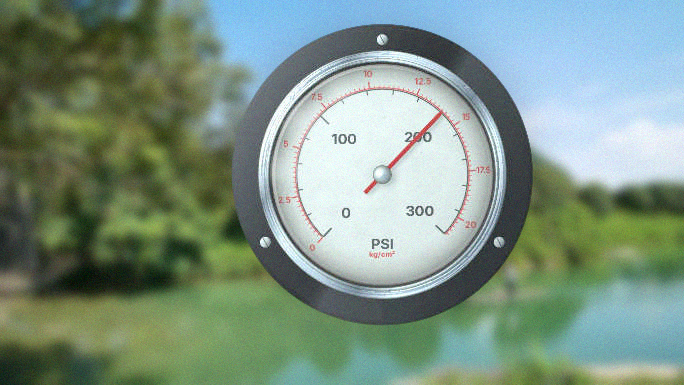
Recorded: 200 psi
